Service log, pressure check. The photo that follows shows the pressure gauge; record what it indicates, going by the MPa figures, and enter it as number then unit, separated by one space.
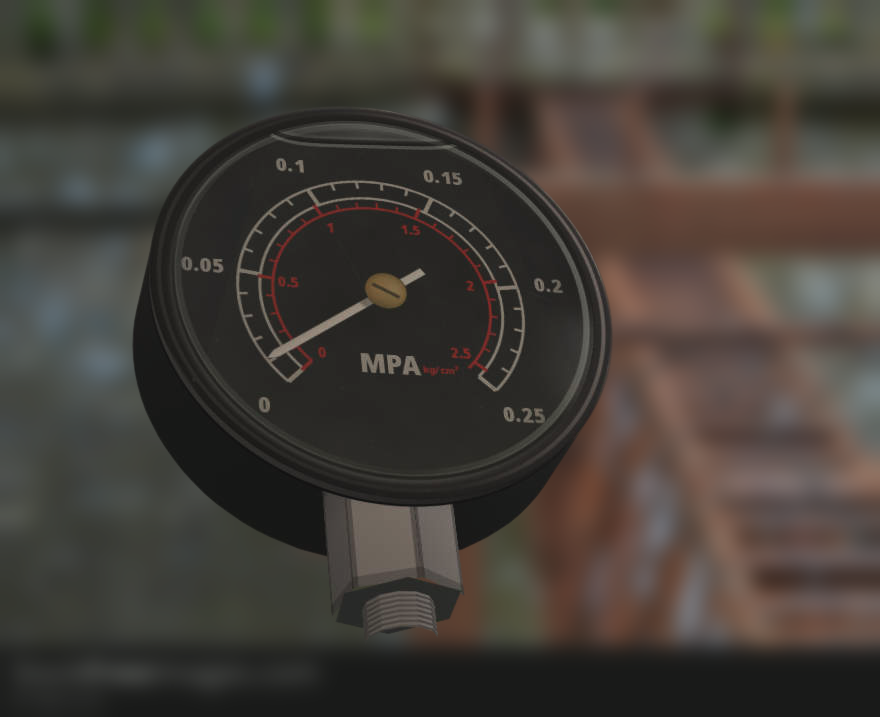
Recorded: 0.01 MPa
